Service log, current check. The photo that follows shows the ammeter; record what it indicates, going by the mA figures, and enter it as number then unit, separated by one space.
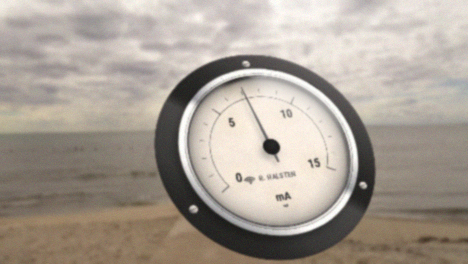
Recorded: 7 mA
